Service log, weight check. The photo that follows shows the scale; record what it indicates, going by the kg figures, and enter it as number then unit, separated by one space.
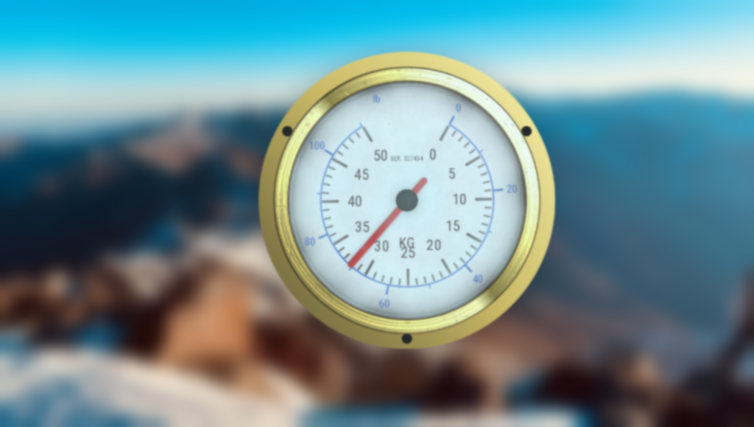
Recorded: 32 kg
